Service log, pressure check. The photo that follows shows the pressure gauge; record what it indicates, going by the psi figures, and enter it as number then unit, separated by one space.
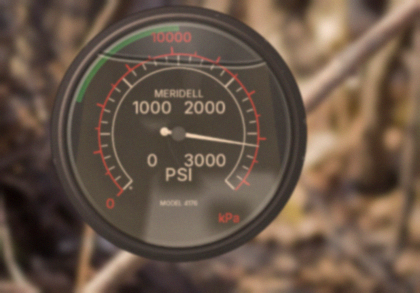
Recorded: 2600 psi
